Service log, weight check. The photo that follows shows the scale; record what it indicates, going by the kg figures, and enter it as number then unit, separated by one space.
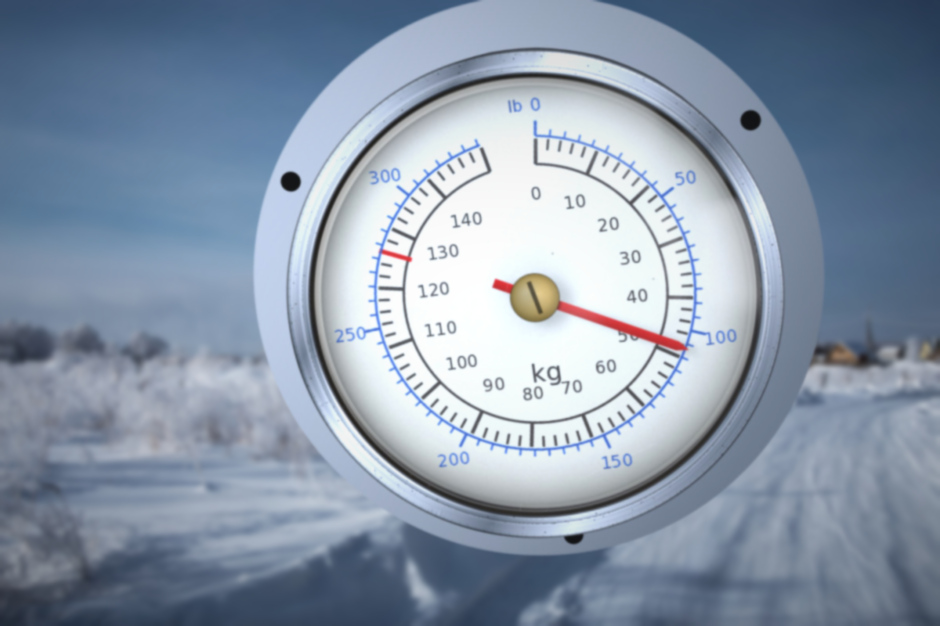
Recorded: 48 kg
